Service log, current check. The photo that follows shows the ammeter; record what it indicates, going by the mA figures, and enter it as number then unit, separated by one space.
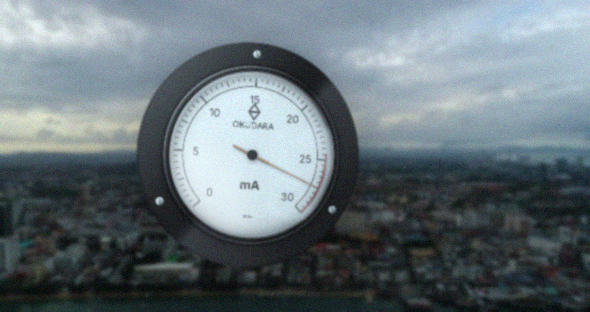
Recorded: 27.5 mA
